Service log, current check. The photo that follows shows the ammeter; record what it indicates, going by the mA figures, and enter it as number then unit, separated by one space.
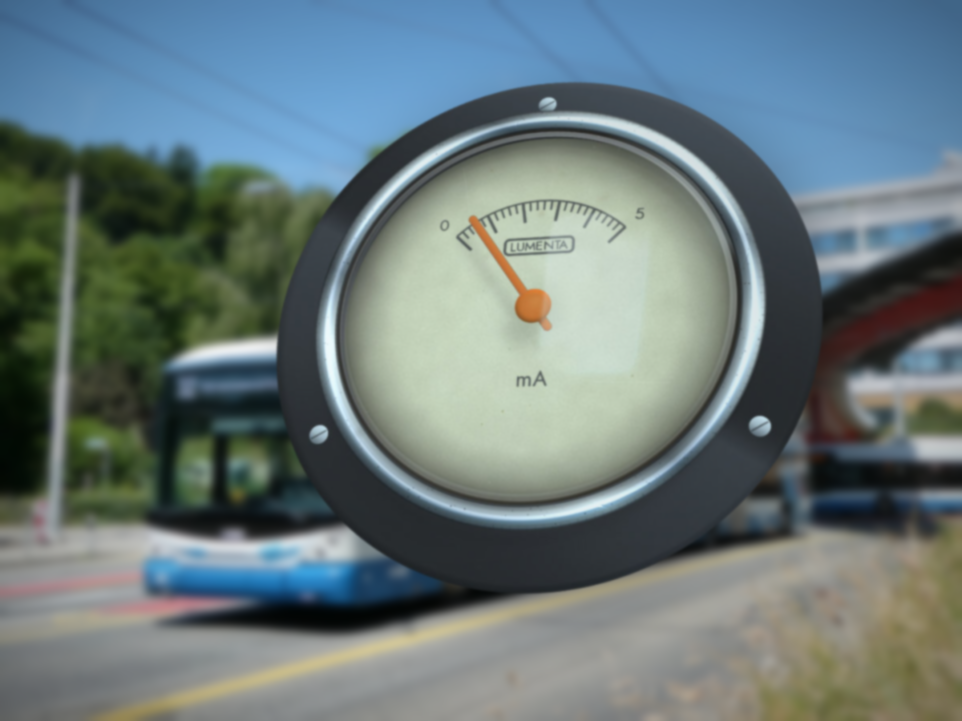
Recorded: 0.6 mA
